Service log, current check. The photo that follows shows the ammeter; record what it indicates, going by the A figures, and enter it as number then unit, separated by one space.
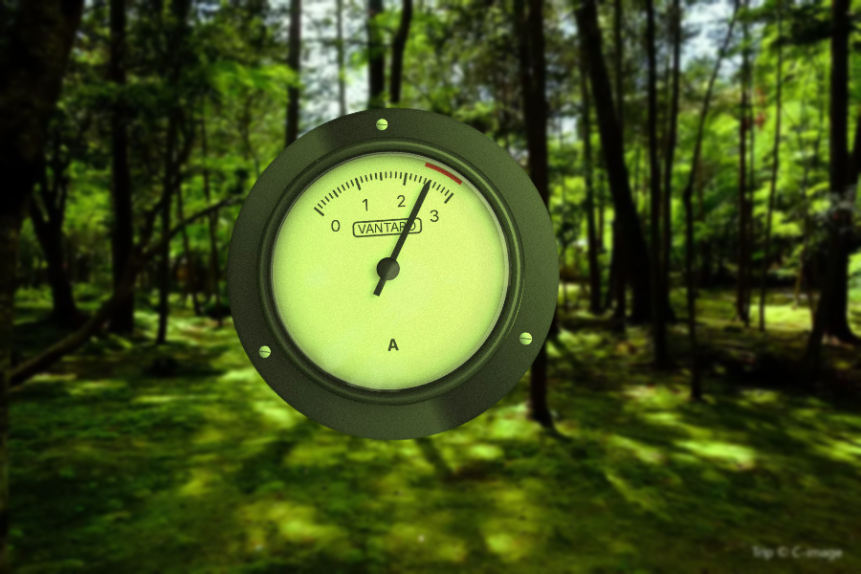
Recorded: 2.5 A
